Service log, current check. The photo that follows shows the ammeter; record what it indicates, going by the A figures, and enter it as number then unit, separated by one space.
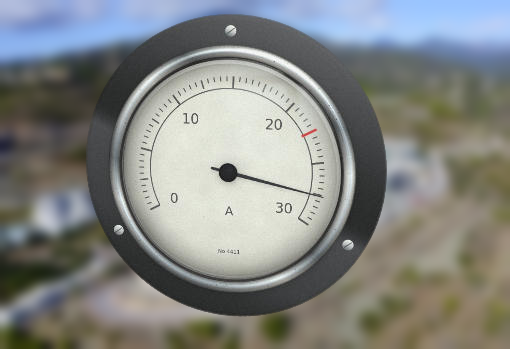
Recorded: 27.5 A
